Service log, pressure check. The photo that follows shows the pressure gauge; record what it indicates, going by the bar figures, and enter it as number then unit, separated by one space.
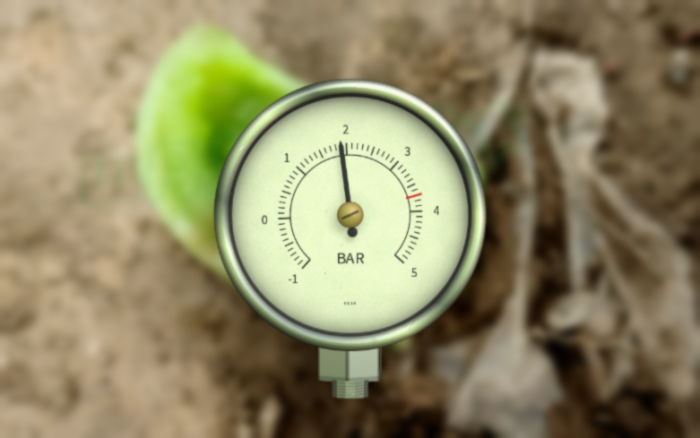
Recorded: 1.9 bar
